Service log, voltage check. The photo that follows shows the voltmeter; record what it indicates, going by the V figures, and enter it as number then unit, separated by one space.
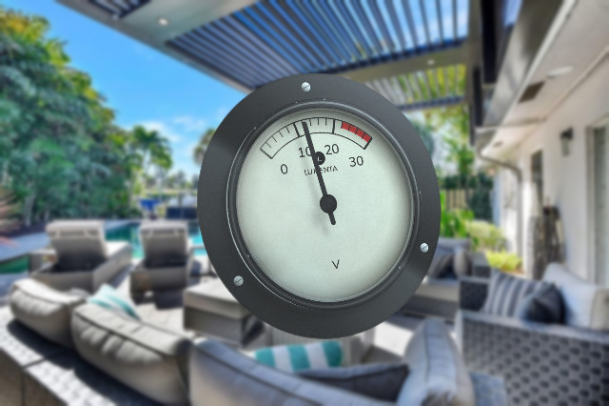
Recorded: 12 V
